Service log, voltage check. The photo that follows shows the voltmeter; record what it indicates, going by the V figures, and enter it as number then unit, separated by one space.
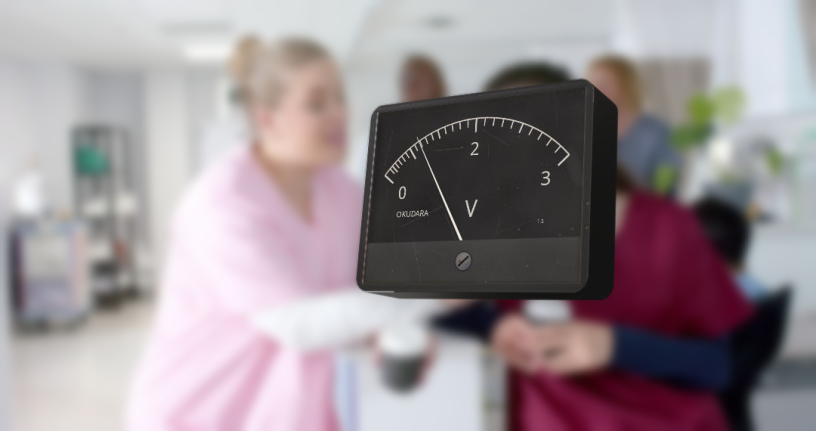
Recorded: 1.2 V
